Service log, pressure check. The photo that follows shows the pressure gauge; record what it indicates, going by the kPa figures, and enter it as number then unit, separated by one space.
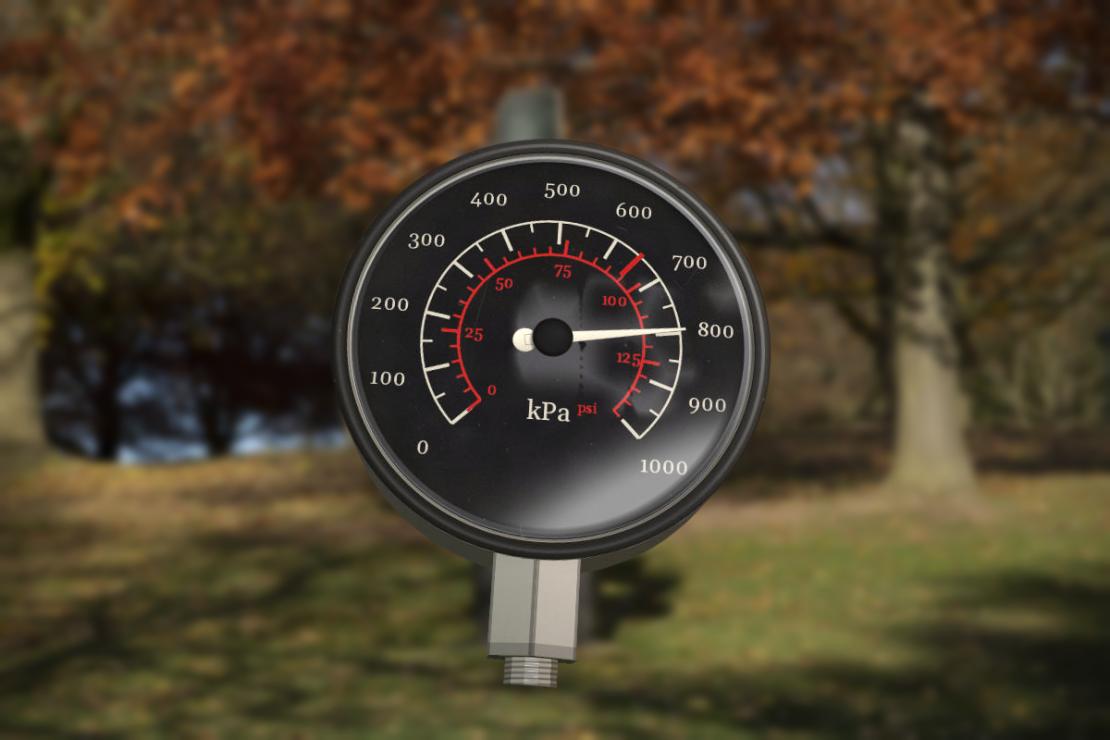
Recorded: 800 kPa
